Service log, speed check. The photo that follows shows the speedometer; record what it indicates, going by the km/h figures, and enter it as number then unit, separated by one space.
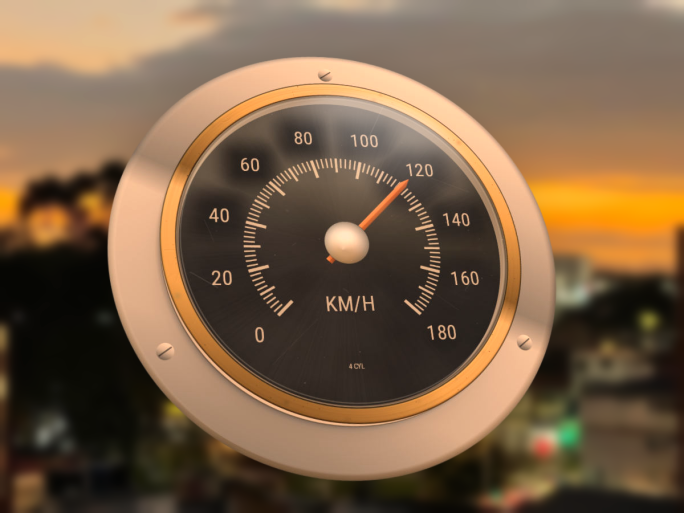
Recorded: 120 km/h
